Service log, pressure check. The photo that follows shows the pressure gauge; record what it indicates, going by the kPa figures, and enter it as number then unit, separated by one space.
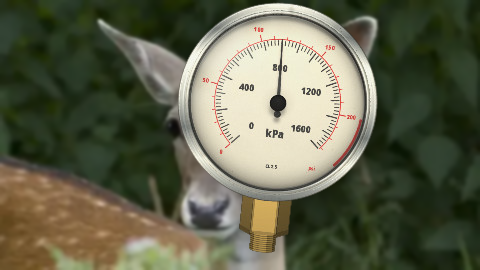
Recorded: 800 kPa
